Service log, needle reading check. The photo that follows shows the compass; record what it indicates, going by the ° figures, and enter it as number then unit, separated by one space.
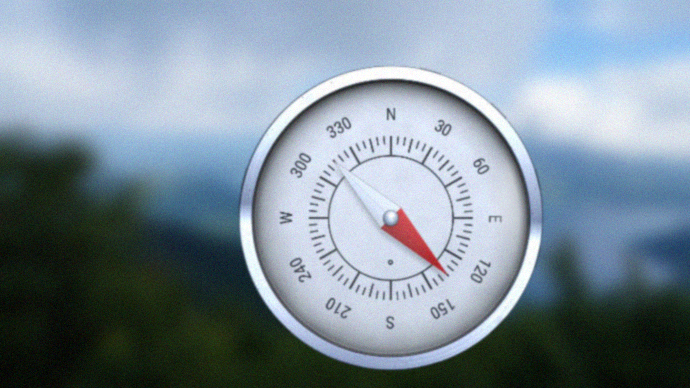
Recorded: 135 °
